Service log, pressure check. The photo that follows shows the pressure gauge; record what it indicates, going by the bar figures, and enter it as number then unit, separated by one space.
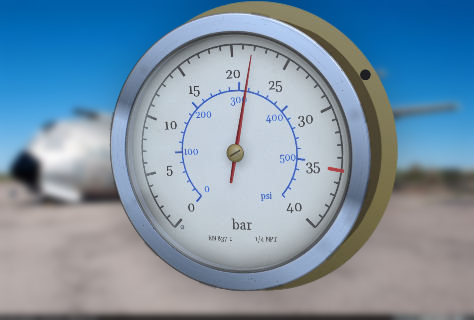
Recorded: 22 bar
